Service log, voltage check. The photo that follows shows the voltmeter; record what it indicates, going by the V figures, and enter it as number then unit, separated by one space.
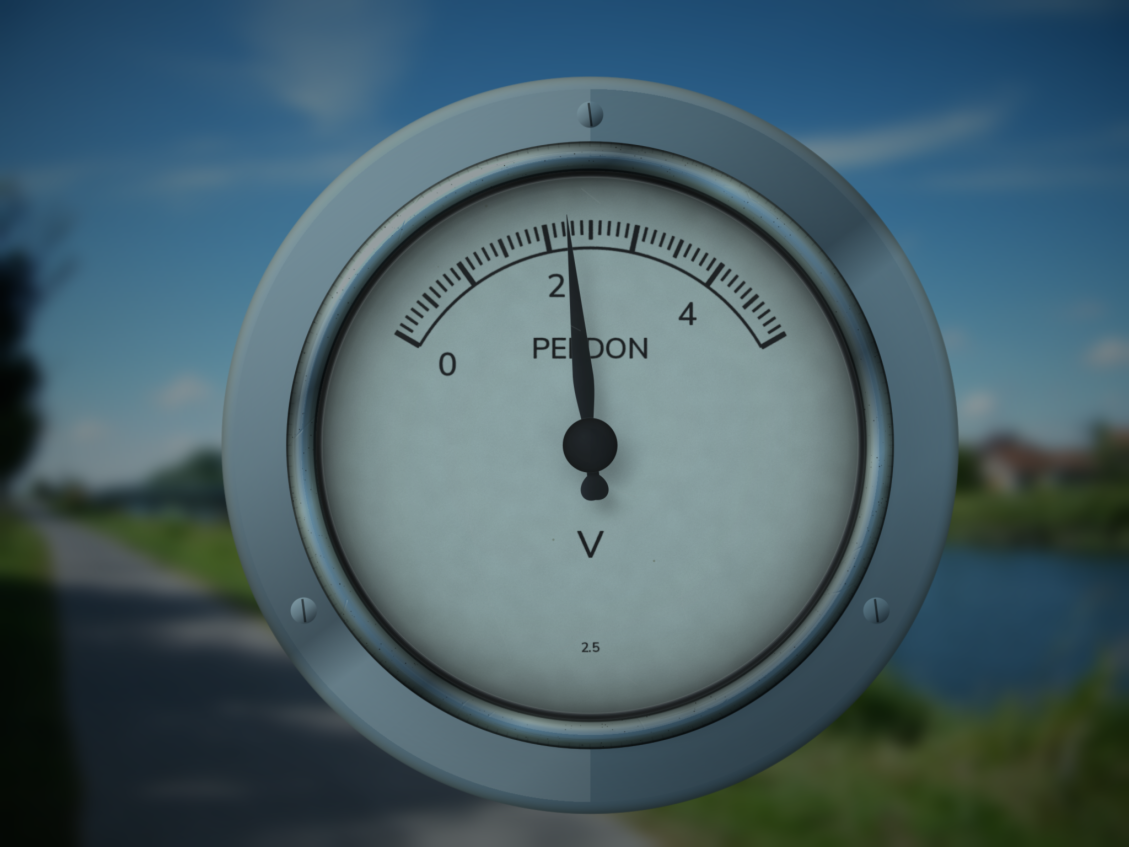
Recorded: 2.25 V
